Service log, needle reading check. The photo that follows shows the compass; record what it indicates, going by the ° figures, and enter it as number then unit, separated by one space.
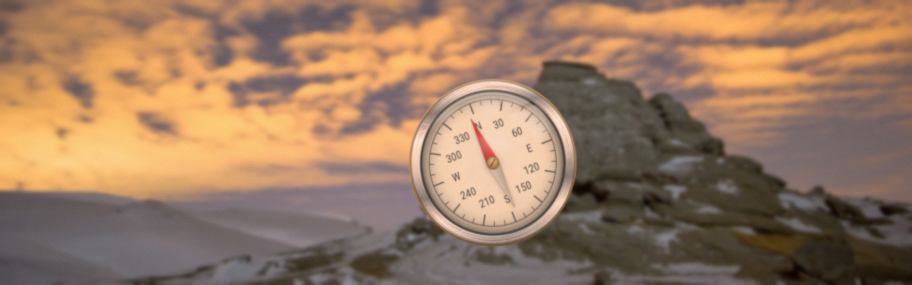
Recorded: 355 °
